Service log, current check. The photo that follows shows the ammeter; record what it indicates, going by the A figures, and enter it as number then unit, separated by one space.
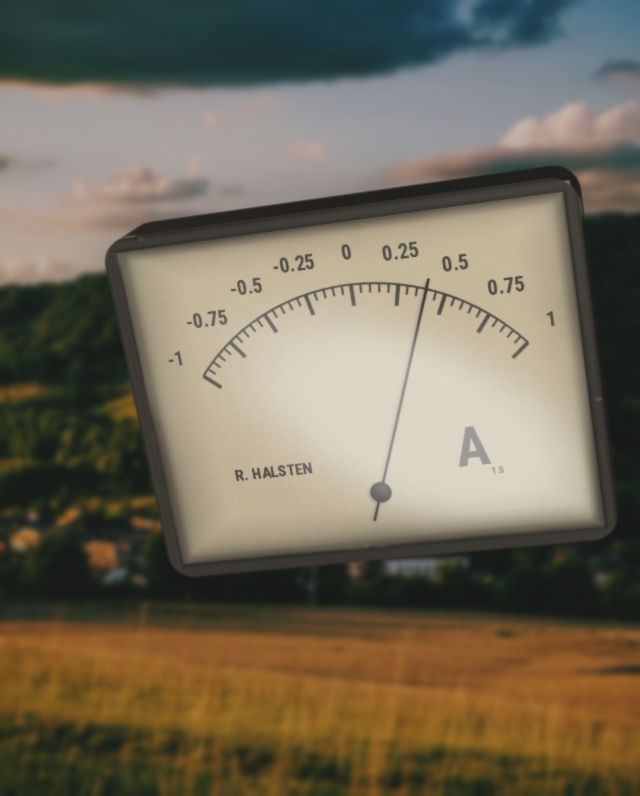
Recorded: 0.4 A
